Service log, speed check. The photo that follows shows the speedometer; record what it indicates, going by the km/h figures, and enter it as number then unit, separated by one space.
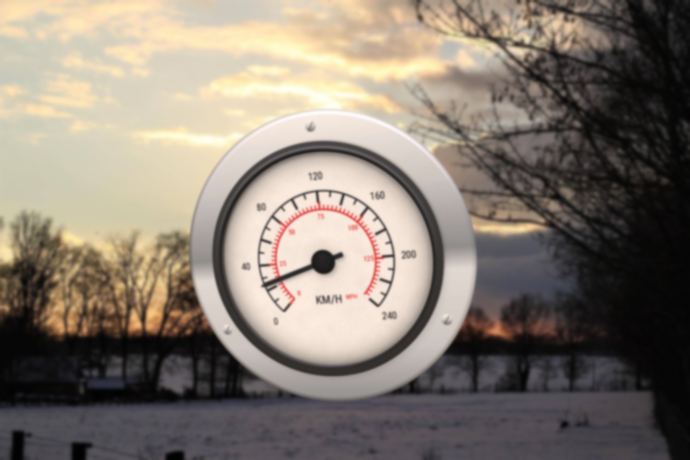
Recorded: 25 km/h
